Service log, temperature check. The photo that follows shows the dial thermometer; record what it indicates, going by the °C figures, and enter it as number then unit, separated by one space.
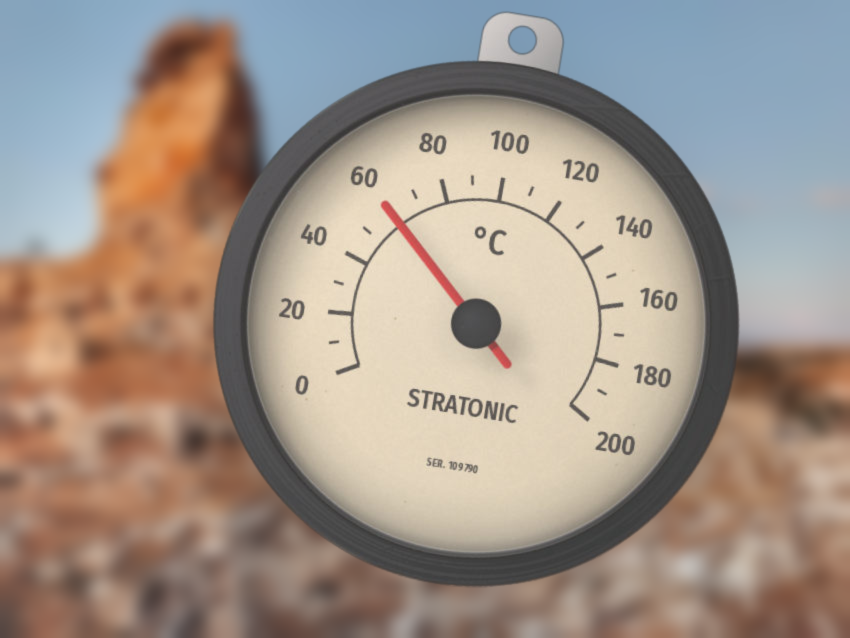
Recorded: 60 °C
